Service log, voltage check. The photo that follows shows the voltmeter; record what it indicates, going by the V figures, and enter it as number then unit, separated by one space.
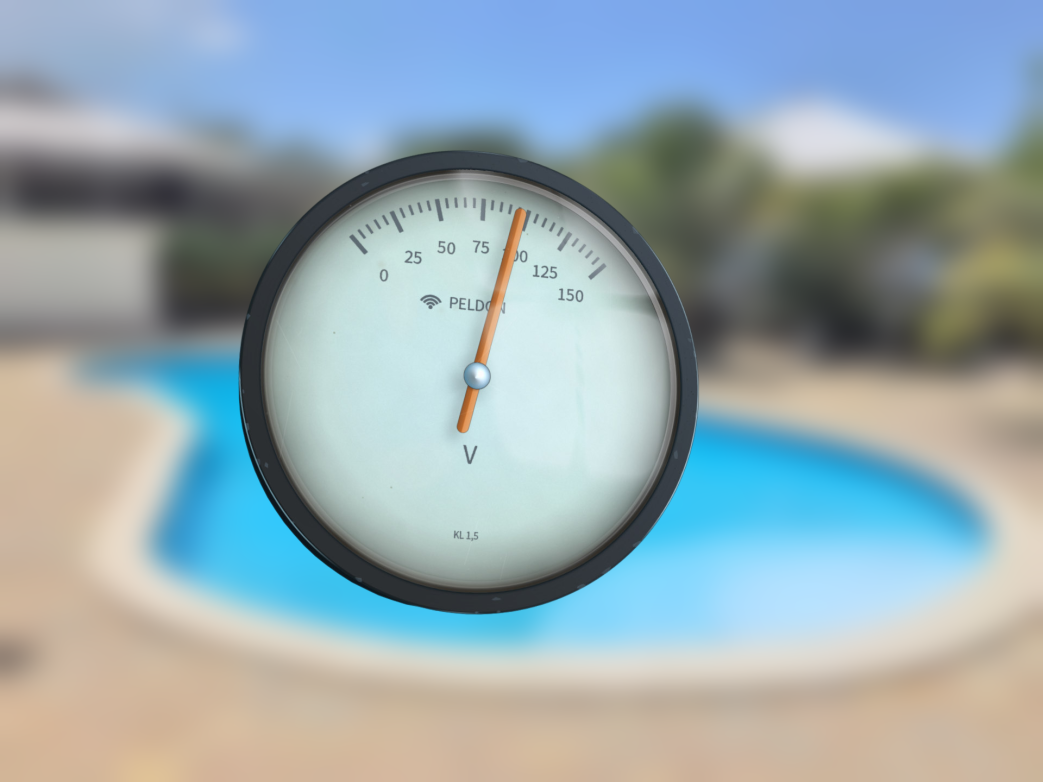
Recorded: 95 V
